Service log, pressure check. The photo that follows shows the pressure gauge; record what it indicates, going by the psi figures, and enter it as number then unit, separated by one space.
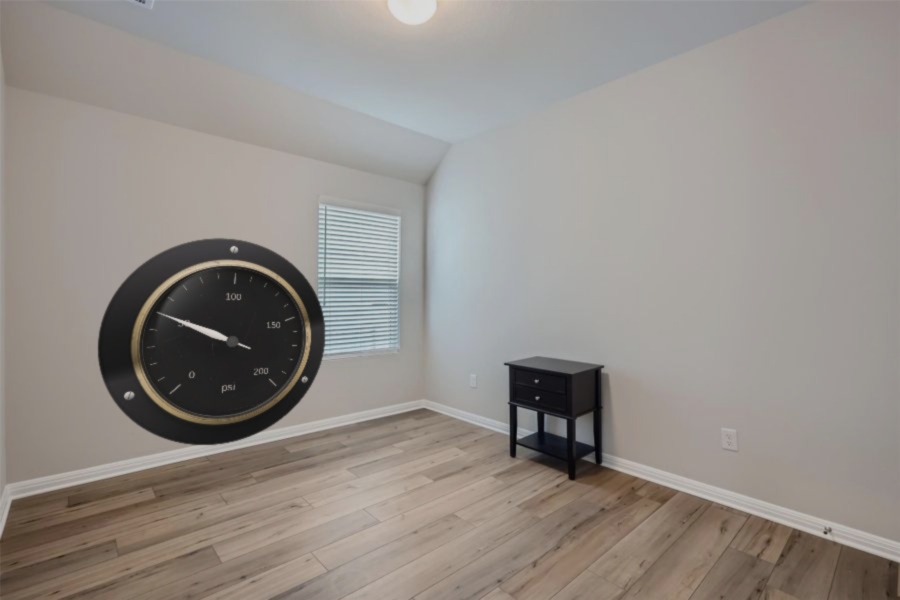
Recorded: 50 psi
